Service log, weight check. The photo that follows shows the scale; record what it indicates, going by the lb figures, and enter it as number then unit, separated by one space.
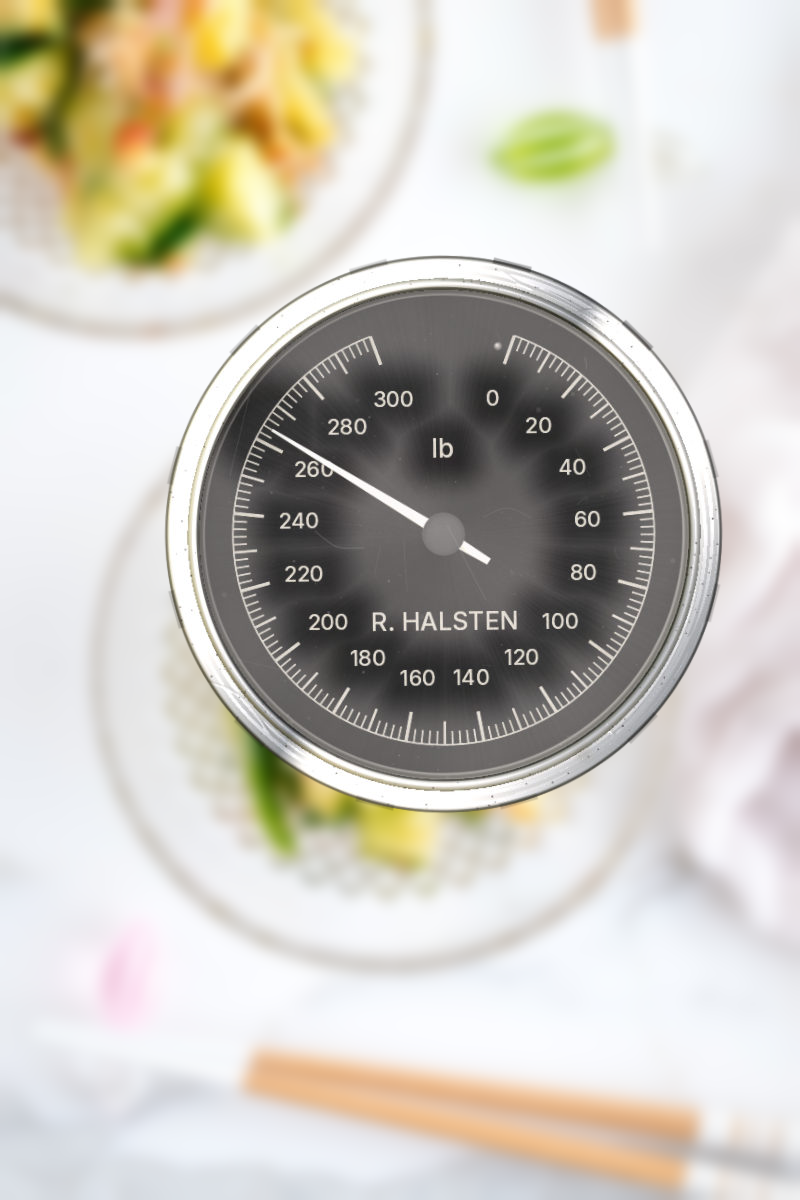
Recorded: 264 lb
